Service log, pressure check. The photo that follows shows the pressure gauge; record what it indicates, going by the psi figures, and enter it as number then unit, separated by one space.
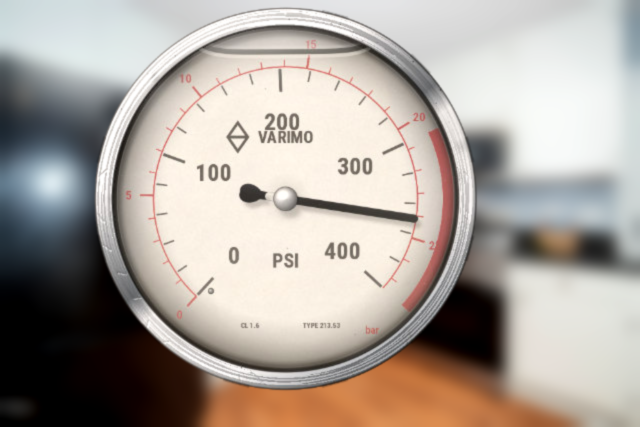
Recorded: 350 psi
